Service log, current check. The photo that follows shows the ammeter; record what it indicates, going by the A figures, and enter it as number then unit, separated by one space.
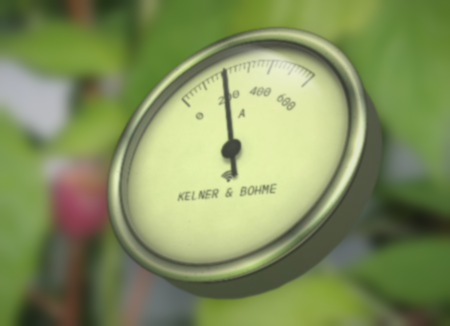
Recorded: 200 A
